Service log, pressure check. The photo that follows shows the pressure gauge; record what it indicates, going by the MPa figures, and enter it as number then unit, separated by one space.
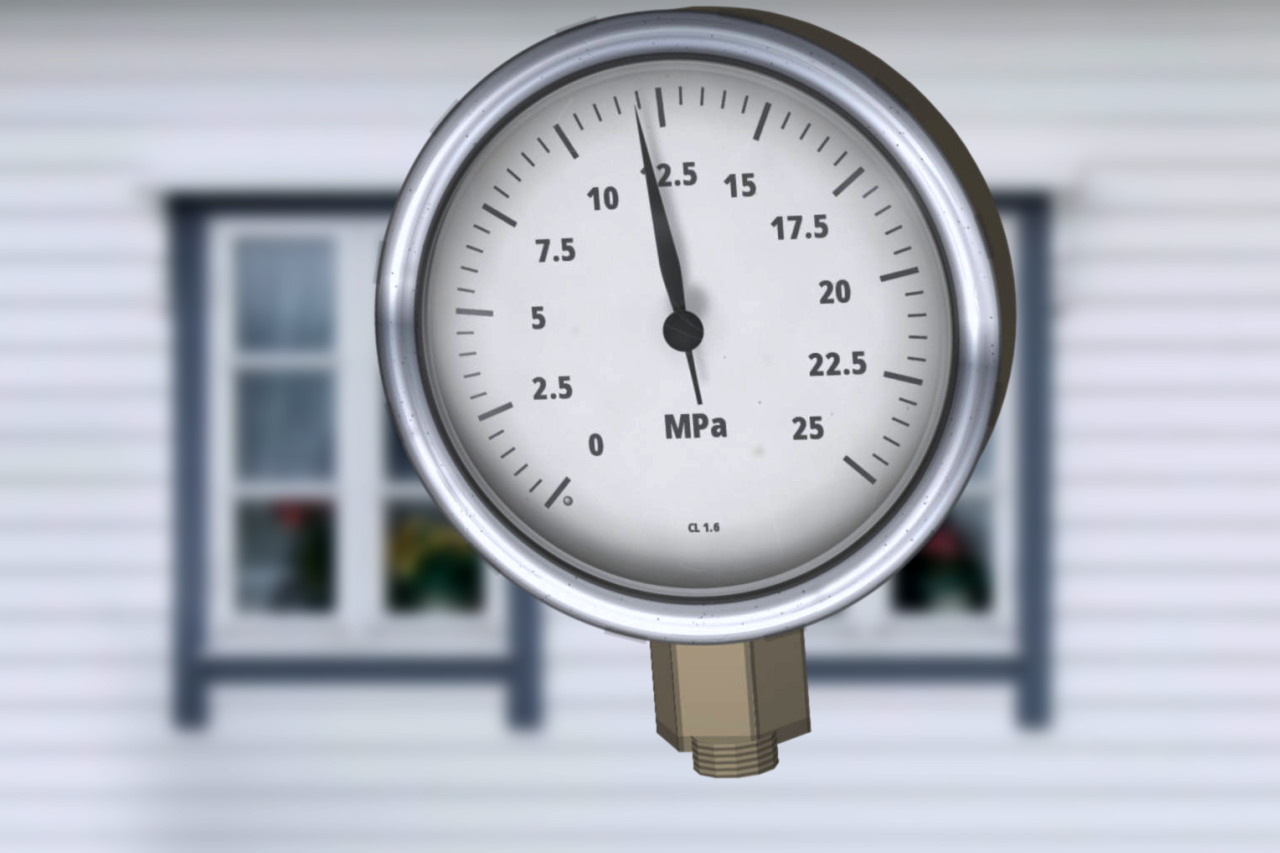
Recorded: 12 MPa
